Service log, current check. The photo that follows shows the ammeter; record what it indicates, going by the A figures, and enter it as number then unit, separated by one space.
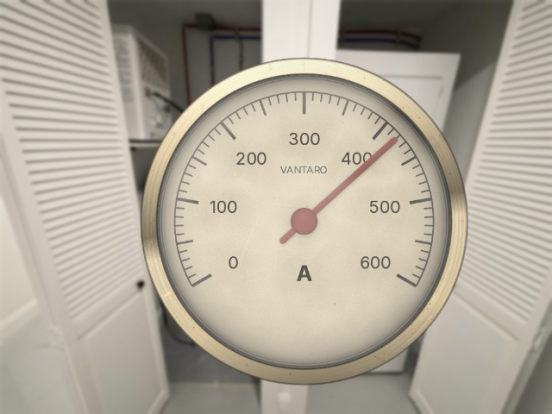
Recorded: 420 A
